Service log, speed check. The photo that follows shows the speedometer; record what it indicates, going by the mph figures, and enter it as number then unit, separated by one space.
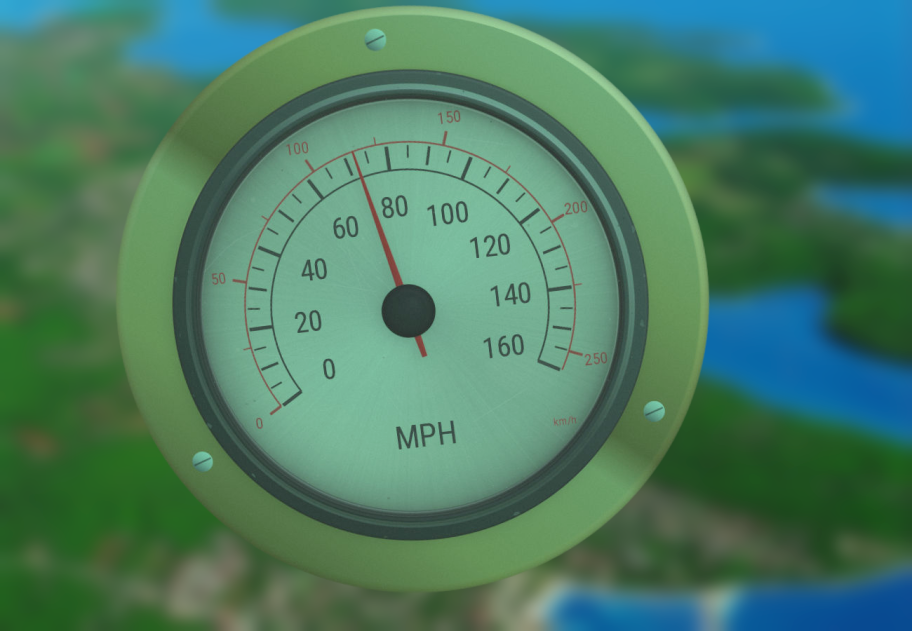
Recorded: 72.5 mph
